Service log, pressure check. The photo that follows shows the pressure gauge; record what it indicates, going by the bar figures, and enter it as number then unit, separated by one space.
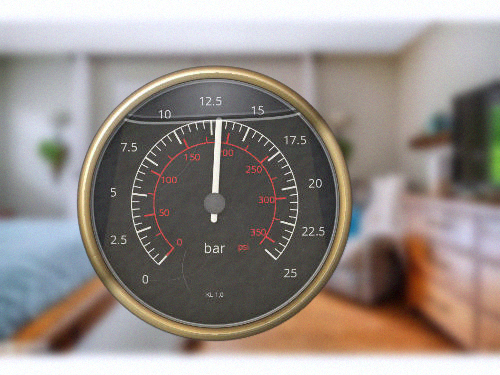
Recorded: 13 bar
